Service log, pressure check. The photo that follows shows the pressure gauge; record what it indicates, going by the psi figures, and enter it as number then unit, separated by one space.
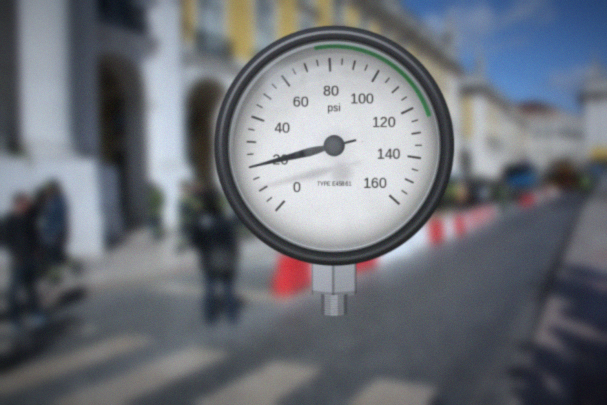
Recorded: 20 psi
